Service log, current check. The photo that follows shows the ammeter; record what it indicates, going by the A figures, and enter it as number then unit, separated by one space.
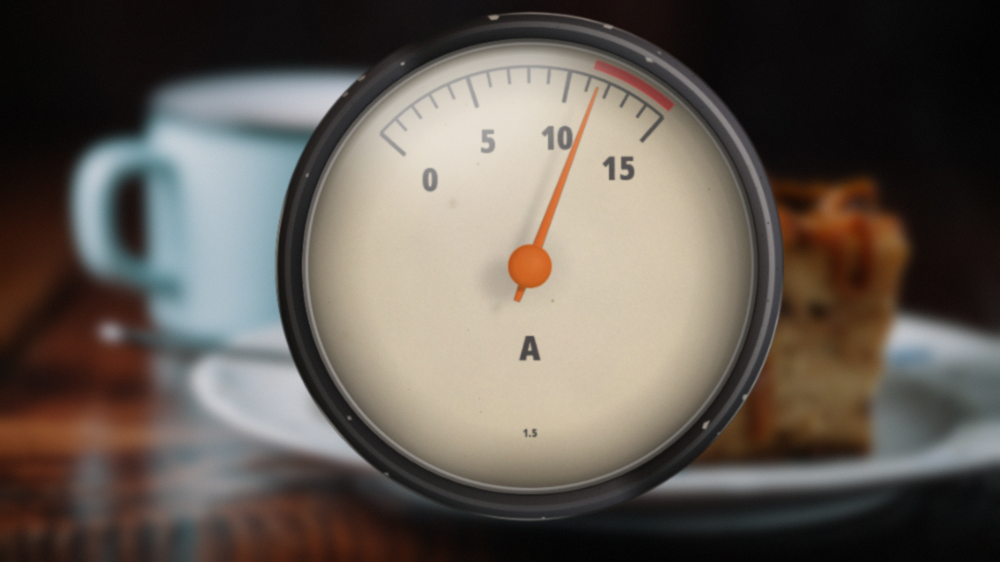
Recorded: 11.5 A
